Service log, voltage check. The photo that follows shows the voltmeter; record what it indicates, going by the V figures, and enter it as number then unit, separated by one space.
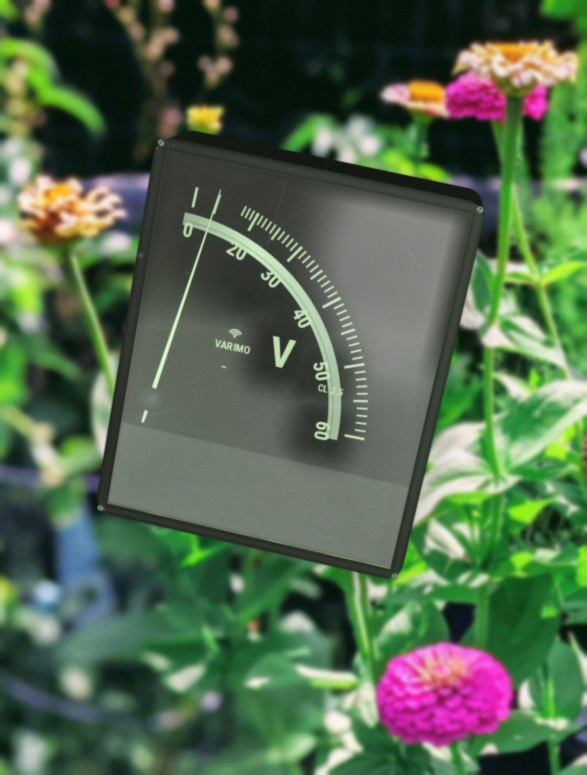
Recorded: 10 V
